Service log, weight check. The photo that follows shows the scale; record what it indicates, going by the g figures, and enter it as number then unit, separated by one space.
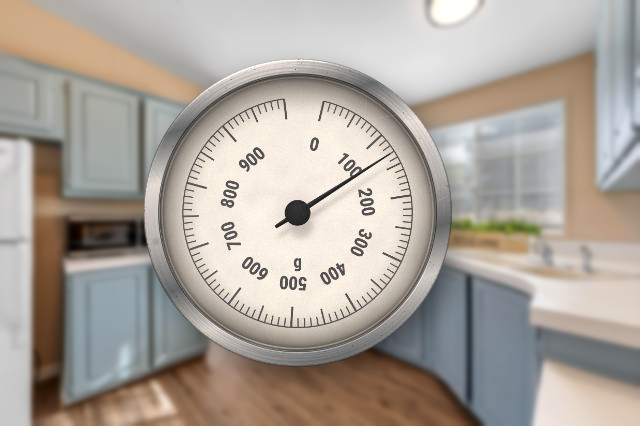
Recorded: 130 g
